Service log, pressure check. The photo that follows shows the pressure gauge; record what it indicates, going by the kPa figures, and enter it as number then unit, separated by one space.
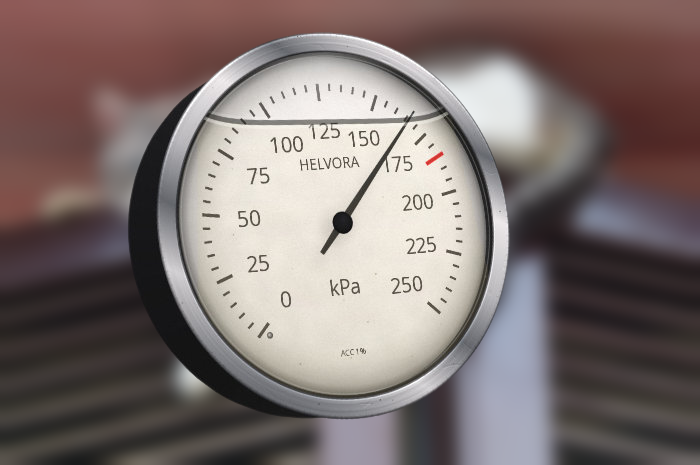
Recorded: 165 kPa
